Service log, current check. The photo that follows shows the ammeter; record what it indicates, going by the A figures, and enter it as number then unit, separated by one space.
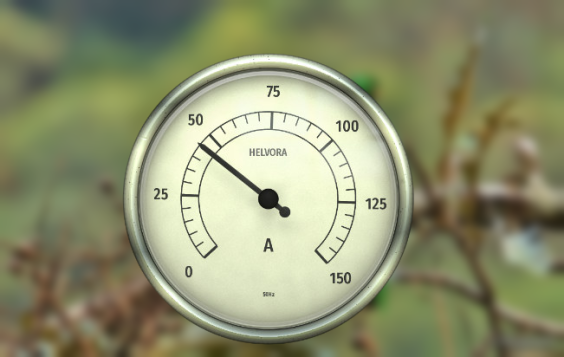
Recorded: 45 A
